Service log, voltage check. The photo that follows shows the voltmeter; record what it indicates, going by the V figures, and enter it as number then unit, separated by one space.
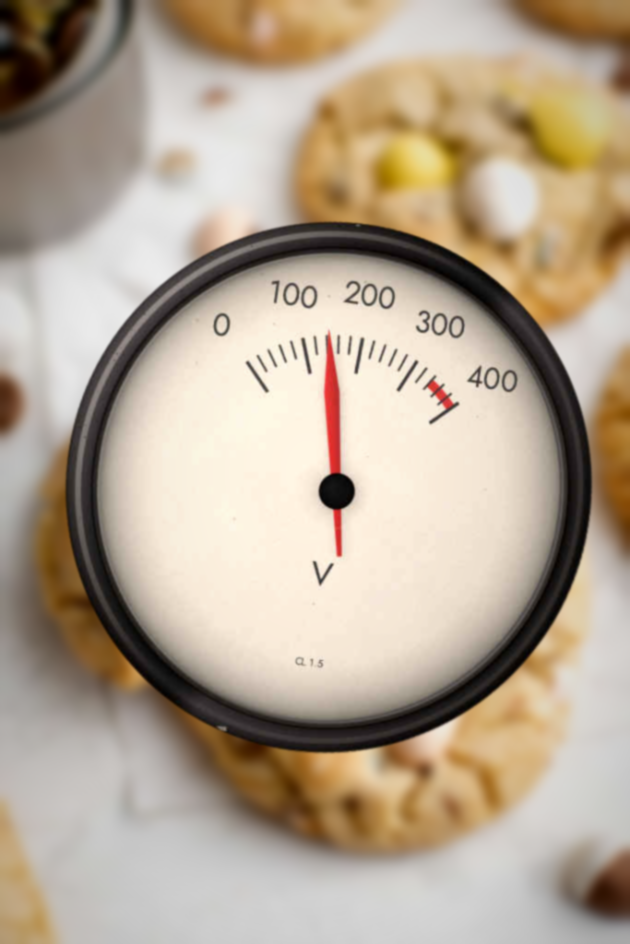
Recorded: 140 V
